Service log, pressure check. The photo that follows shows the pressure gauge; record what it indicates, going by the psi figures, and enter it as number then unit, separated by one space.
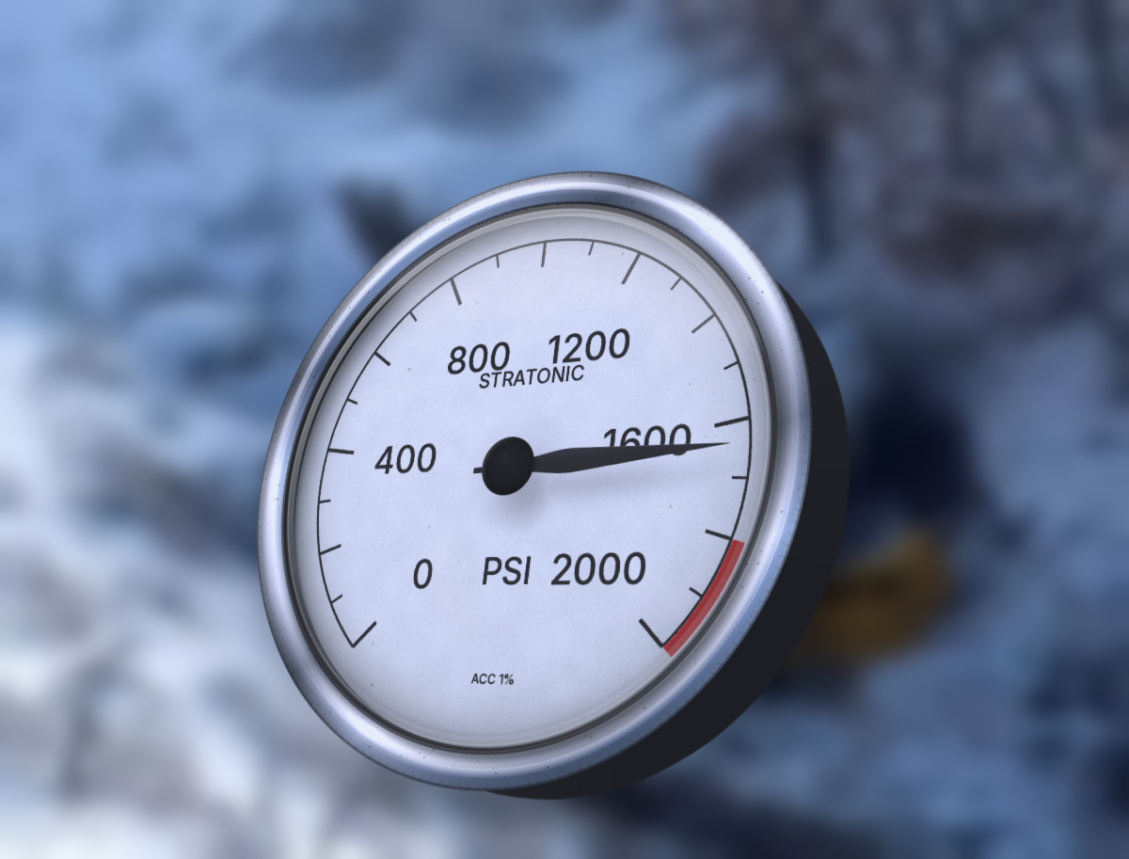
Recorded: 1650 psi
